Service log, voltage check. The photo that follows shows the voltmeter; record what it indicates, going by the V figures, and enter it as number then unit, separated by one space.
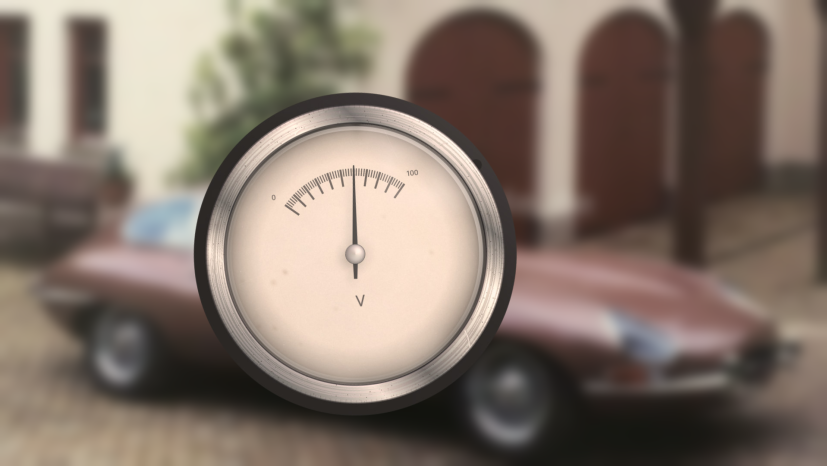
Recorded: 60 V
